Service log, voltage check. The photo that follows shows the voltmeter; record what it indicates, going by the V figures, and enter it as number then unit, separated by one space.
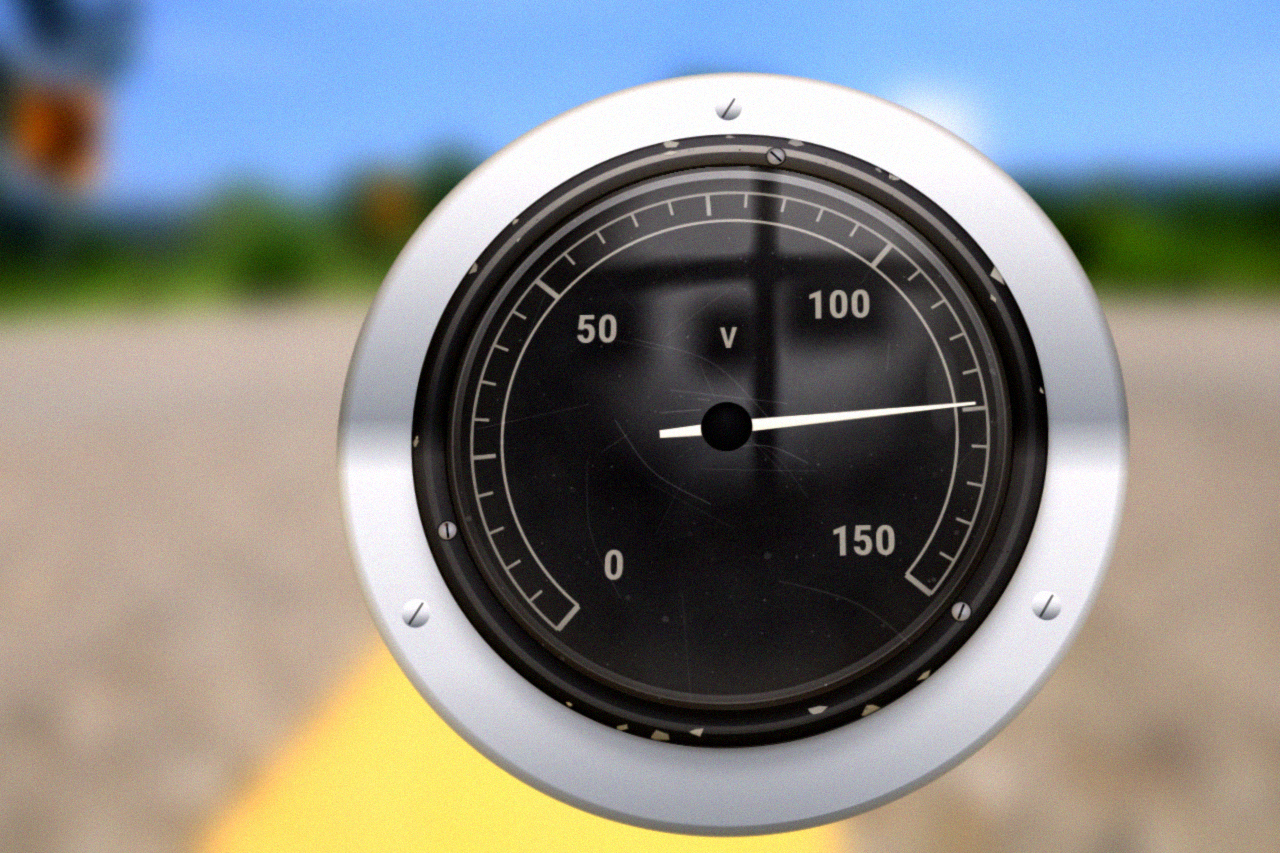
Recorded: 125 V
